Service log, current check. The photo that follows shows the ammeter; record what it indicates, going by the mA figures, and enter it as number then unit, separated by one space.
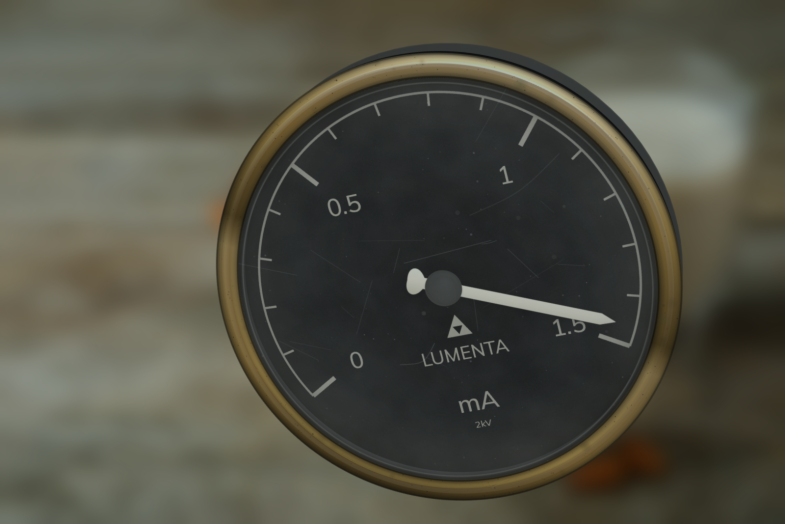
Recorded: 1.45 mA
